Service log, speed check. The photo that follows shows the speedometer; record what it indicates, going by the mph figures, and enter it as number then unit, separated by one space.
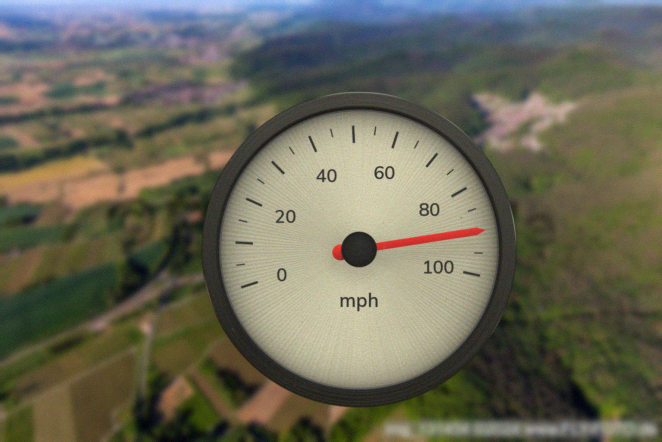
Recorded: 90 mph
